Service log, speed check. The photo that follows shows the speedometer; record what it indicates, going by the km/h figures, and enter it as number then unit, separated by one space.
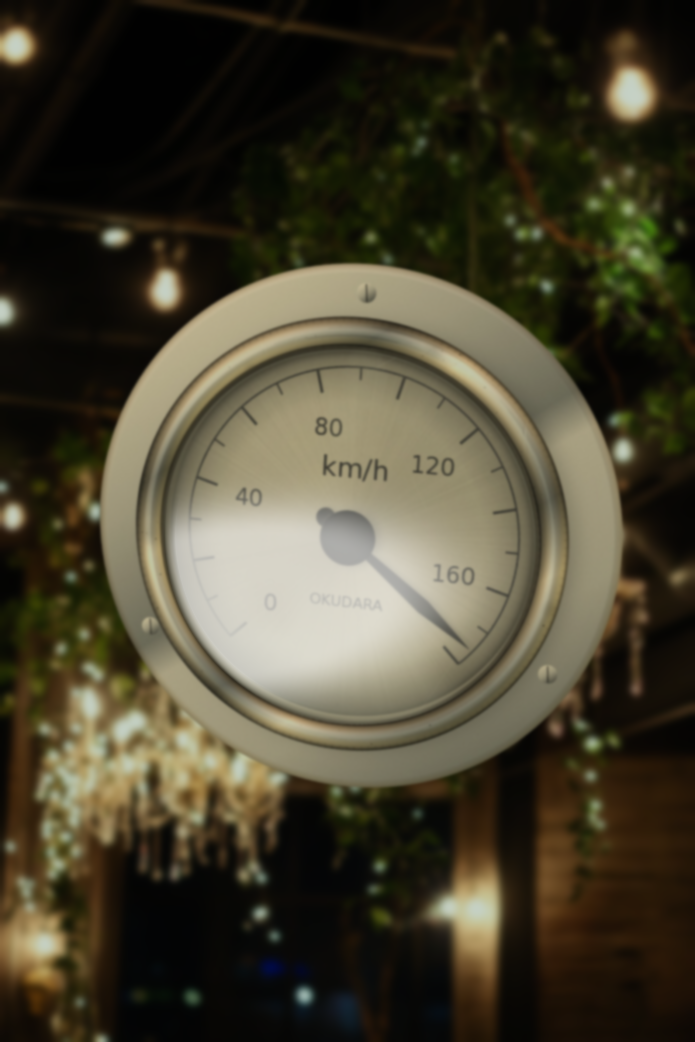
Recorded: 175 km/h
